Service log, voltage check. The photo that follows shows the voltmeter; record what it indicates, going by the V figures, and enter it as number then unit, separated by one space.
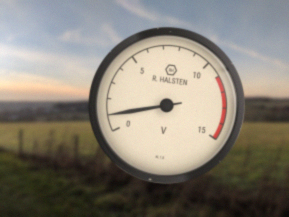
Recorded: 1 V
